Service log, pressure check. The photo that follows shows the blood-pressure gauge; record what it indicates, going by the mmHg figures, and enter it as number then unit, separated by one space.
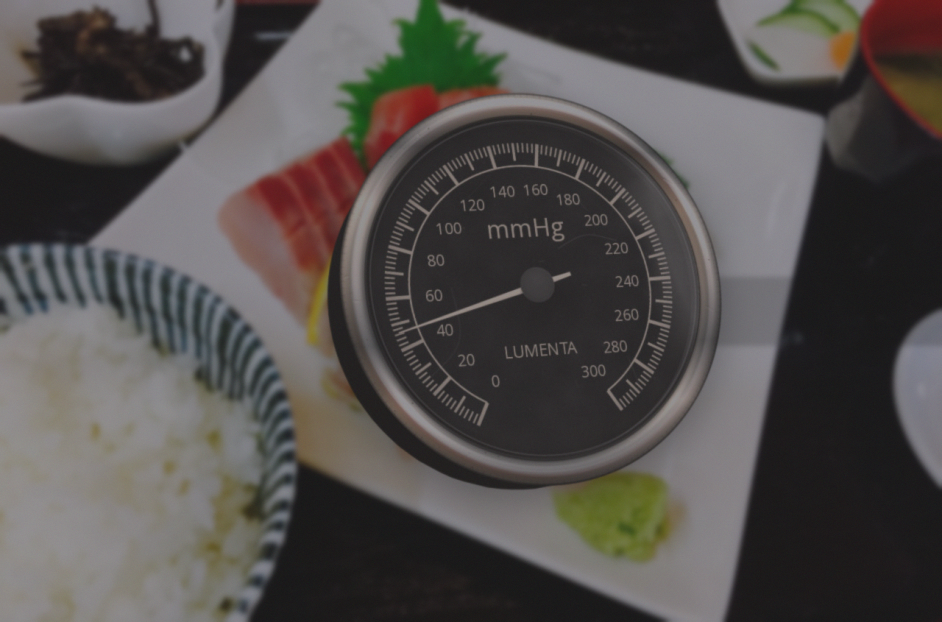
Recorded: 46 mmHg
